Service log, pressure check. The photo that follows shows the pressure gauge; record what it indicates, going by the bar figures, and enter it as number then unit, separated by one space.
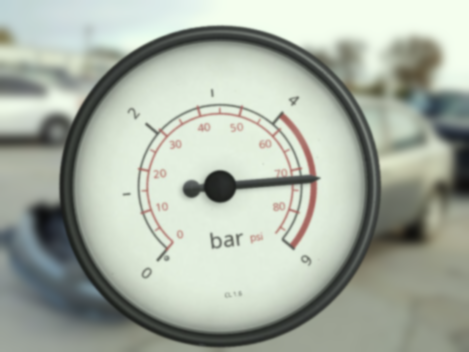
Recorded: 5 bar
